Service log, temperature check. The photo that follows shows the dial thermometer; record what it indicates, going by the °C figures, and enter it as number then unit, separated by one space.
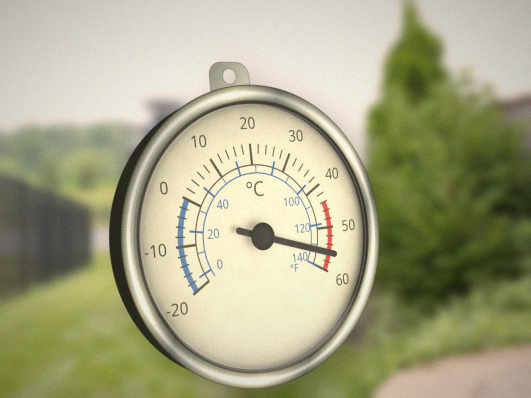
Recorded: 56 °C
